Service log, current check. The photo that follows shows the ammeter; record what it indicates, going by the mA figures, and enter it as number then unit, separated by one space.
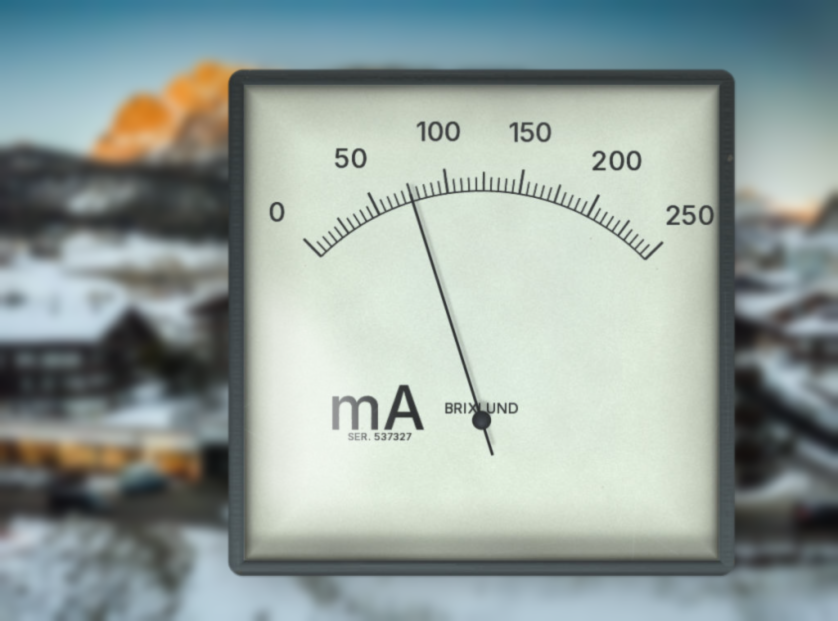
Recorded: 75 mA
